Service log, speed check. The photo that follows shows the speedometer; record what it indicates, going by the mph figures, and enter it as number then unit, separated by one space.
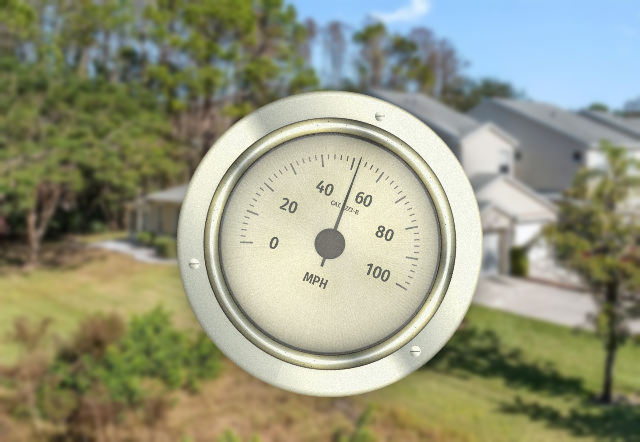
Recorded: 52 mph
